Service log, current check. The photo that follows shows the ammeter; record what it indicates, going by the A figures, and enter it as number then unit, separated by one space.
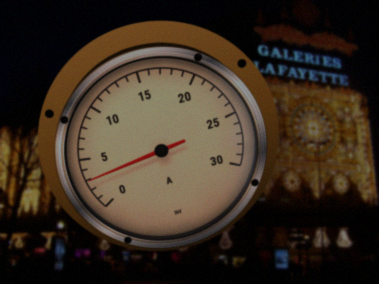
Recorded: 3 A
